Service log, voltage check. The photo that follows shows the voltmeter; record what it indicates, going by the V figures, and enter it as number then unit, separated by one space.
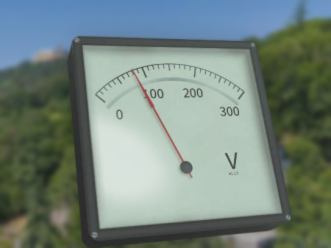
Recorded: 80 V
